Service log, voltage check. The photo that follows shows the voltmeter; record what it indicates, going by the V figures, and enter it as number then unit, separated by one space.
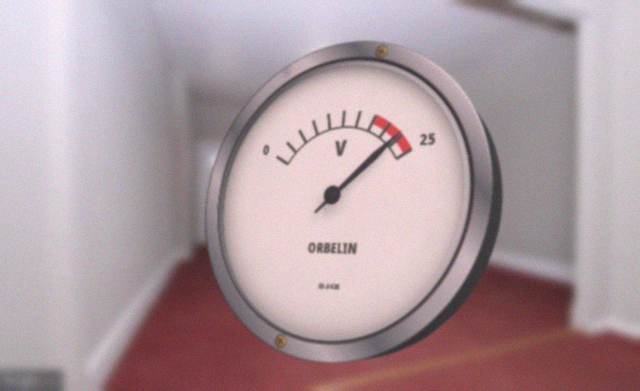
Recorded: 22.5 V
